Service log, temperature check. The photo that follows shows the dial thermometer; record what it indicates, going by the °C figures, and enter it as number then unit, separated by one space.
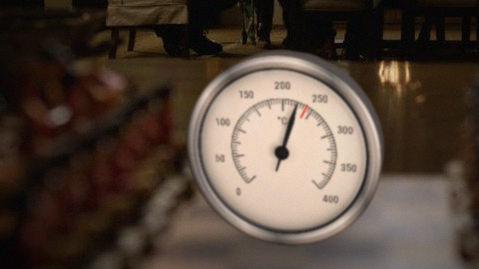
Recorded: 225 °C
